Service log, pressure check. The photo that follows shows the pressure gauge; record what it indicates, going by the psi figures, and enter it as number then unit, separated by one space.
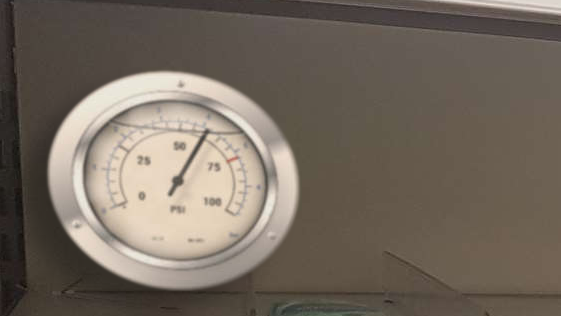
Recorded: 60 psi
